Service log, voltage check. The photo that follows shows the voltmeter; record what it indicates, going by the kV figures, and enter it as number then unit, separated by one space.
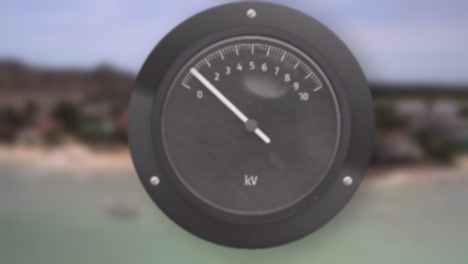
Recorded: 1 kV
